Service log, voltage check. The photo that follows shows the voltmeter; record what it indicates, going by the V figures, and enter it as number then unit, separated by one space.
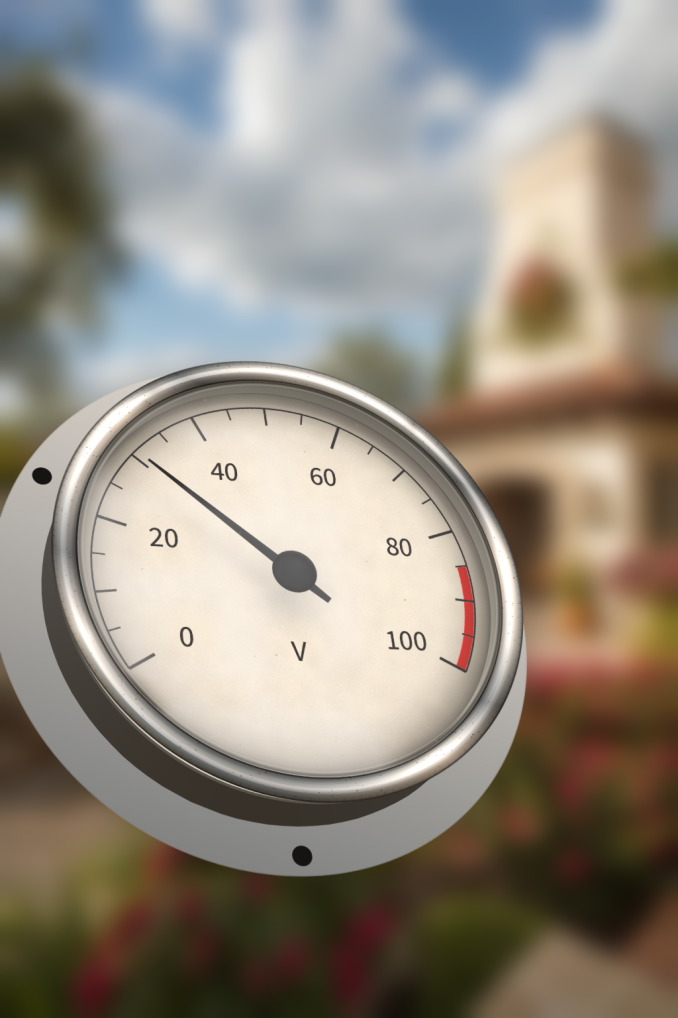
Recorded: 30 V
